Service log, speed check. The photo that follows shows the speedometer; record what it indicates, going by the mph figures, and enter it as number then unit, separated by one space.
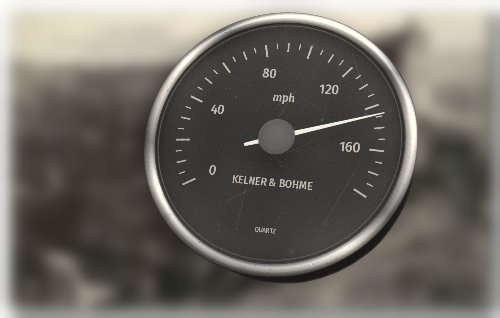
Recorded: 145 mph
